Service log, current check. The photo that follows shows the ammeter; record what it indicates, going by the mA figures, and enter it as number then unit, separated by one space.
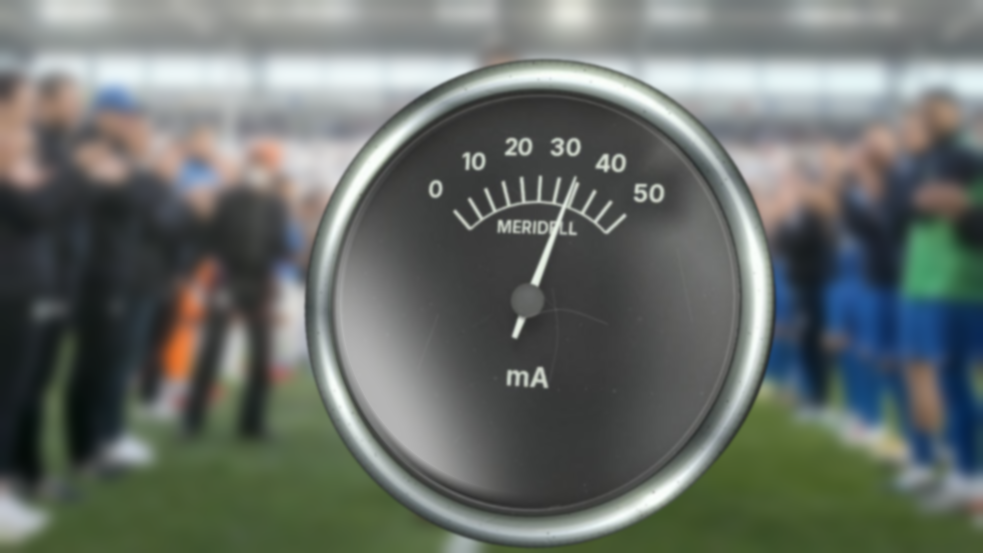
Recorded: 35 mA
